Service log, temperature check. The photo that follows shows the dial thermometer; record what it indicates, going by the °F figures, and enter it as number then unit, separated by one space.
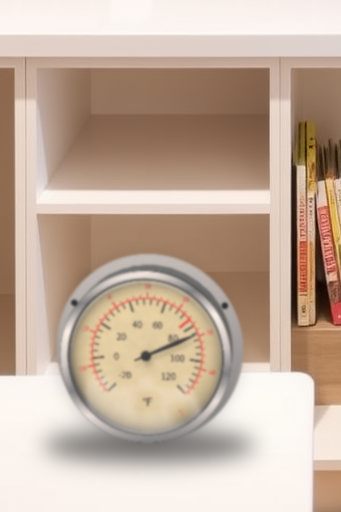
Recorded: 84 °F
